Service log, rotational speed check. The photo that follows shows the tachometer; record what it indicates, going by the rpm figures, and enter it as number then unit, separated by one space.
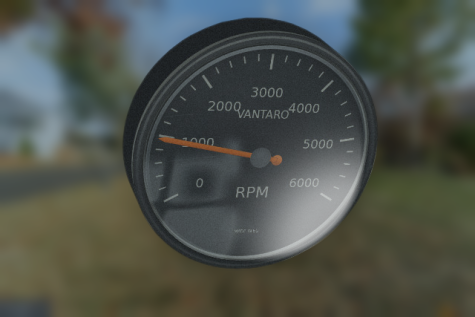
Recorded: 1000 rpm
